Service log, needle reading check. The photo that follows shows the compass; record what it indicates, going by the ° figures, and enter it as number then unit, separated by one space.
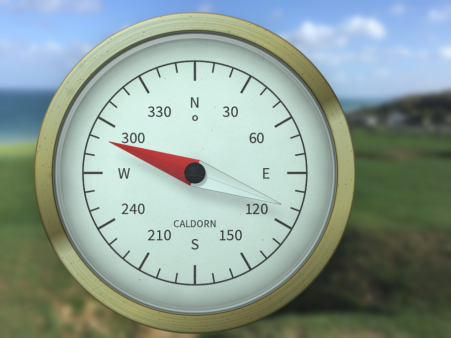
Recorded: 290 °
